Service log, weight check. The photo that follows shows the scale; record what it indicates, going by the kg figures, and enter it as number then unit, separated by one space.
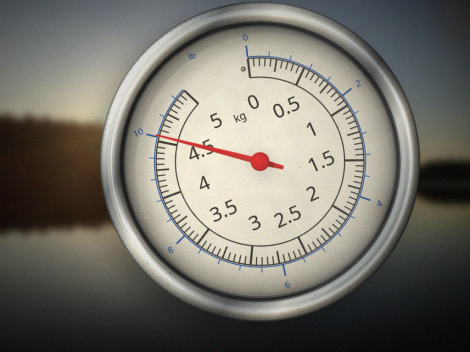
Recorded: 4.55 kg
